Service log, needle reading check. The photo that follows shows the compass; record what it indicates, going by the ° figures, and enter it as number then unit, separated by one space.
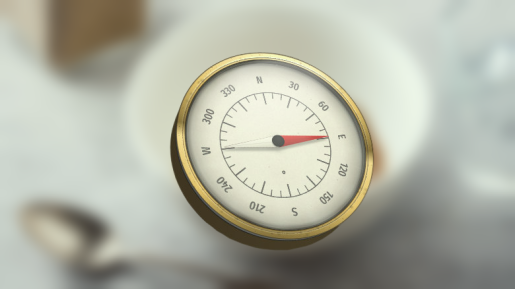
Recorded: 90 °
